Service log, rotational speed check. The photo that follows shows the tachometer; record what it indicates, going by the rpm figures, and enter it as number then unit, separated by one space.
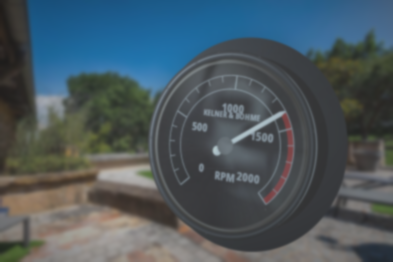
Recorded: 1400 rpm
